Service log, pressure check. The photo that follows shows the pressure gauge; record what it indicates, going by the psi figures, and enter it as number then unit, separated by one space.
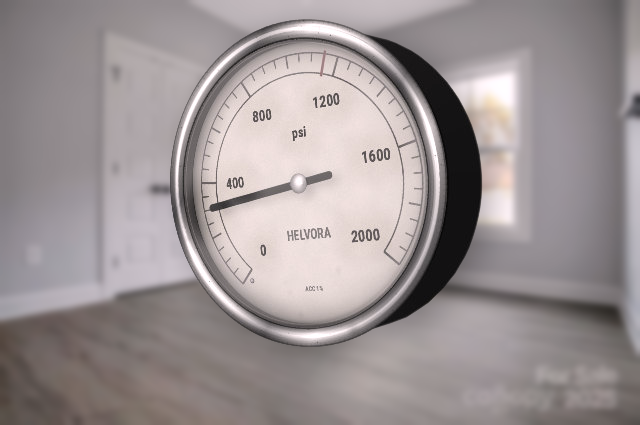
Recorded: 300 psi
